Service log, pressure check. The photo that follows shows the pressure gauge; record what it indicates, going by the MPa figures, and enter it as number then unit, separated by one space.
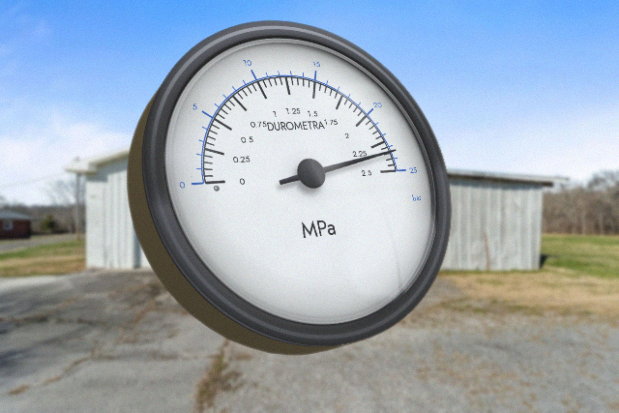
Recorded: 2.35 MPa
